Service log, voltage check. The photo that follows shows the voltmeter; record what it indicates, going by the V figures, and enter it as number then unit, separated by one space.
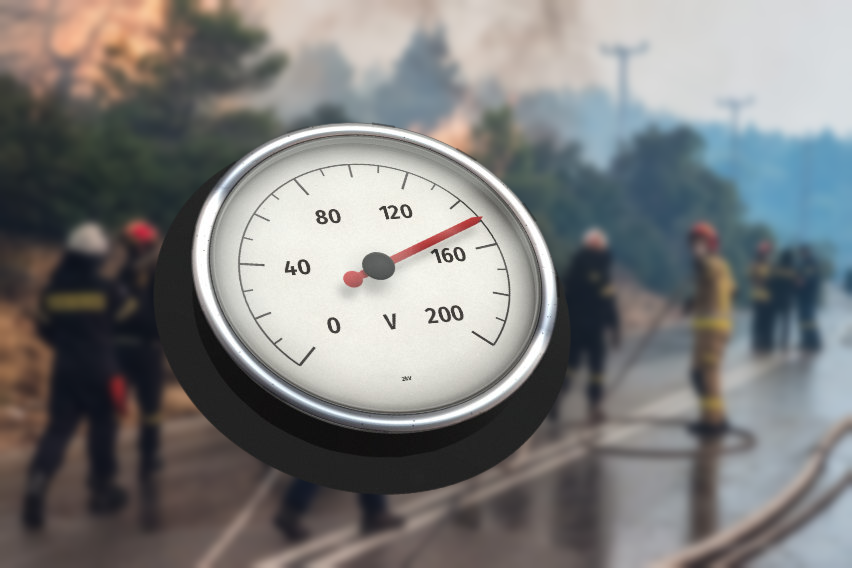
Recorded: 150 V
